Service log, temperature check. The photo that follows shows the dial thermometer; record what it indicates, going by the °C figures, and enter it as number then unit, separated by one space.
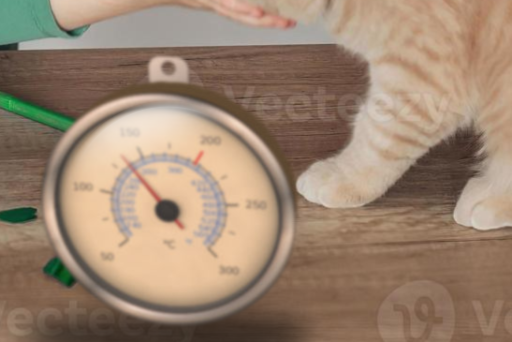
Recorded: 137.5 °C
